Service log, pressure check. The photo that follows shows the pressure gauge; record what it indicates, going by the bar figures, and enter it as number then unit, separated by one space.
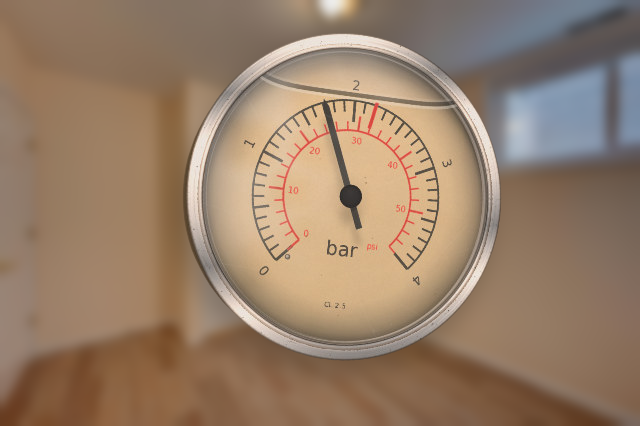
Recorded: 1.7 bar
